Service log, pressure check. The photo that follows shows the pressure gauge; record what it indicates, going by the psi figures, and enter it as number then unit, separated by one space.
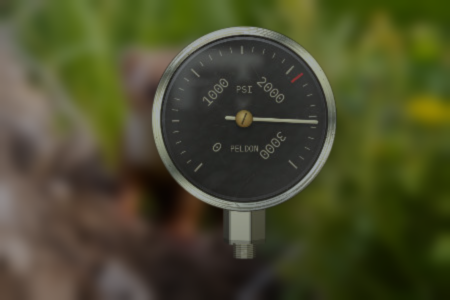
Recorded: 2550 psi
